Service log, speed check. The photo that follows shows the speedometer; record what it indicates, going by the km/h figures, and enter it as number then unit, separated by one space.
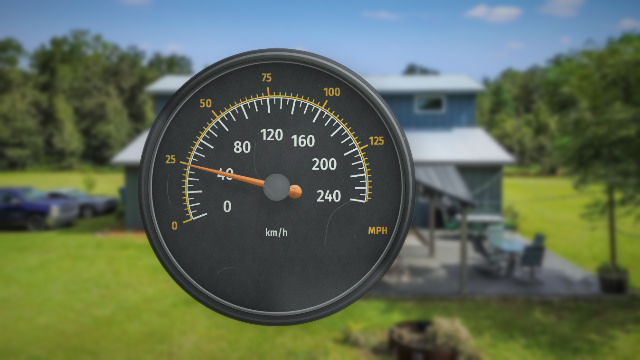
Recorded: 40 km/h
